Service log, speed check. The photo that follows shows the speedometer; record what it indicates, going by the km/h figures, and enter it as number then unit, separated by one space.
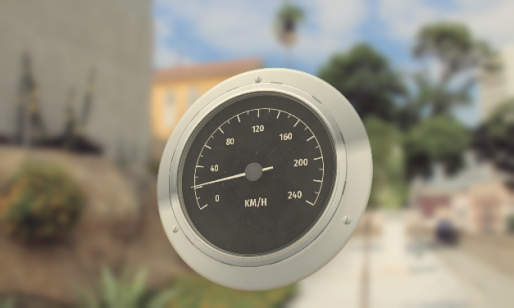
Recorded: 20 km/h
